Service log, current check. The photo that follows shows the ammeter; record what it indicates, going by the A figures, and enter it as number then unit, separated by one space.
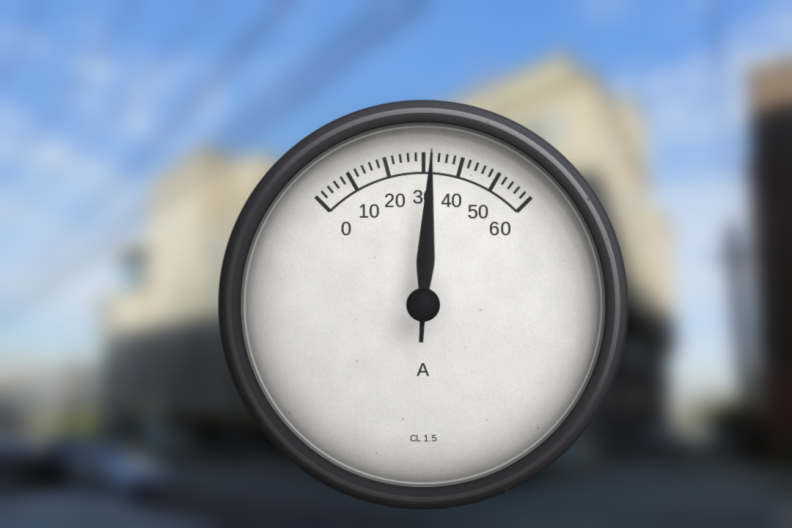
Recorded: 32 A
